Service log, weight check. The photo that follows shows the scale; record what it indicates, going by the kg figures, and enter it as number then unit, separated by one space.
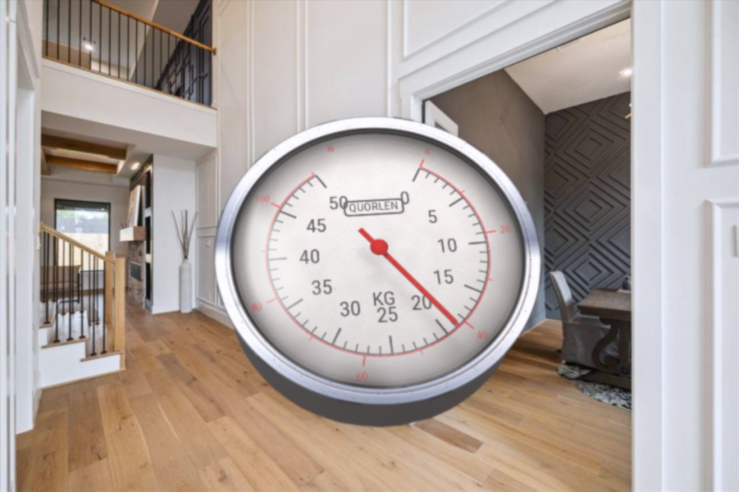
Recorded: 19 kg
